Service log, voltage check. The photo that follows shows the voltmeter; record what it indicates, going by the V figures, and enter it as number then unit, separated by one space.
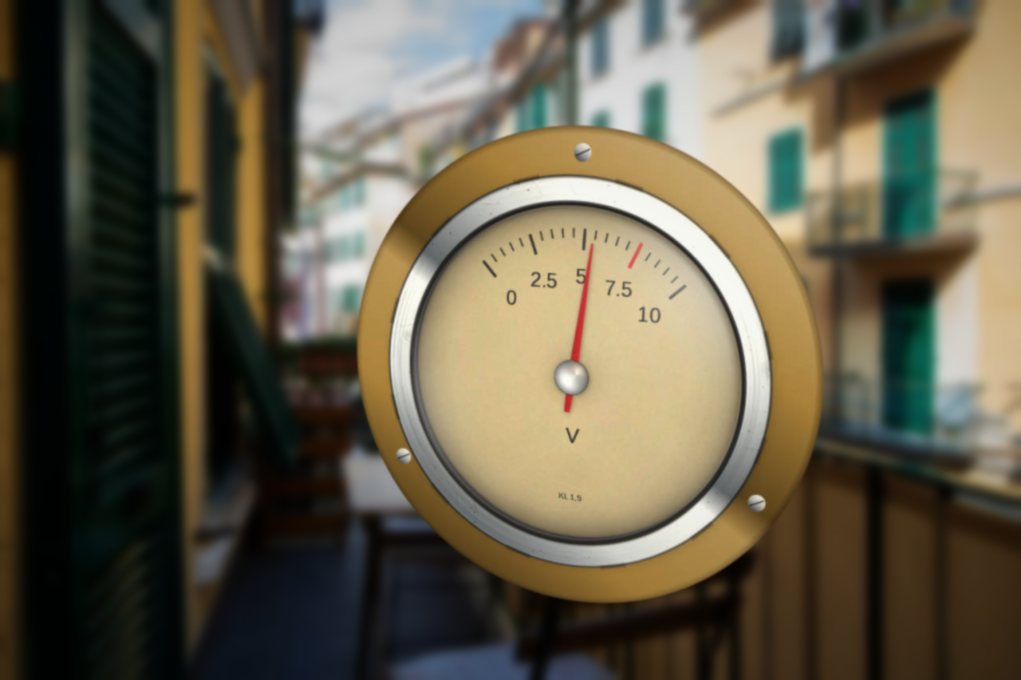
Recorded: 5.5 V
